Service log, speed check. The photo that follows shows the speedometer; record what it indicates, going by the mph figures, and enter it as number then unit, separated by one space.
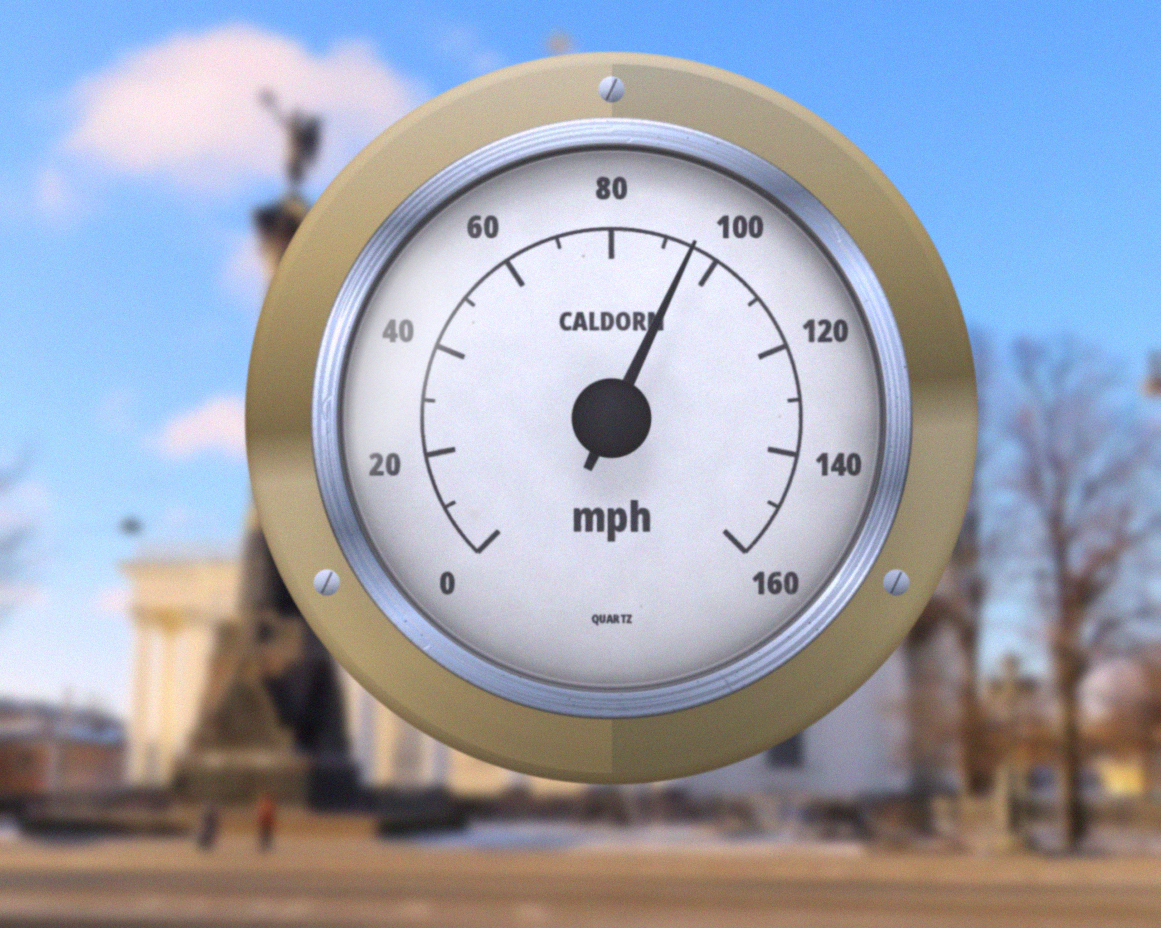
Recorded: 95 mph
